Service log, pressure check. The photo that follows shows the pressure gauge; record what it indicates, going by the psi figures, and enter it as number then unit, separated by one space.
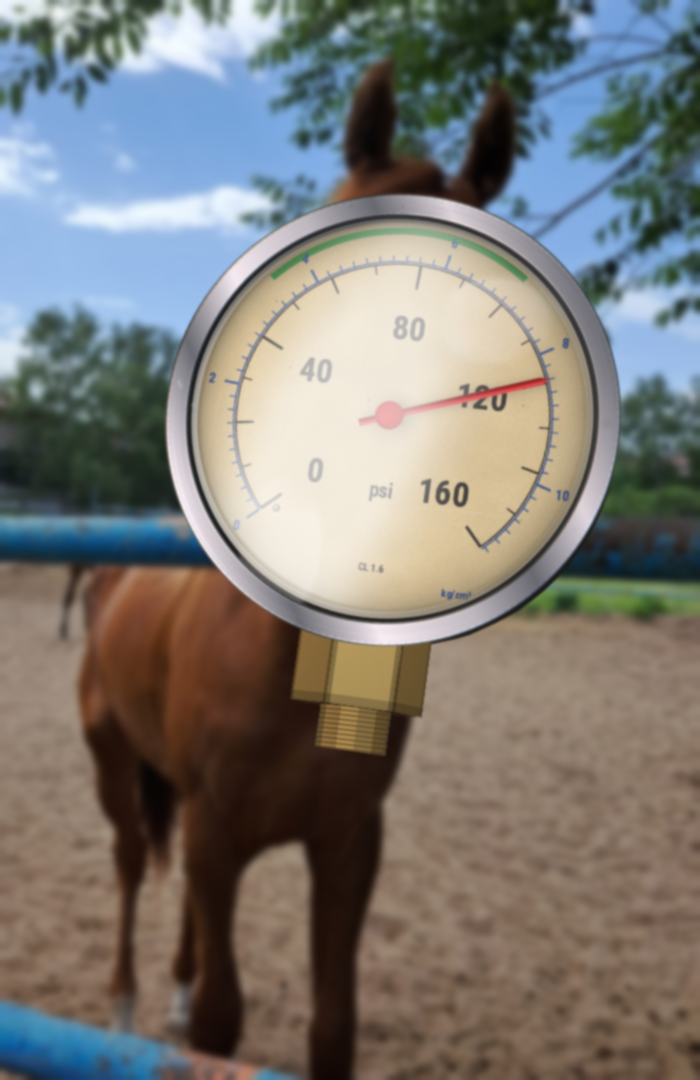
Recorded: 120 psi
